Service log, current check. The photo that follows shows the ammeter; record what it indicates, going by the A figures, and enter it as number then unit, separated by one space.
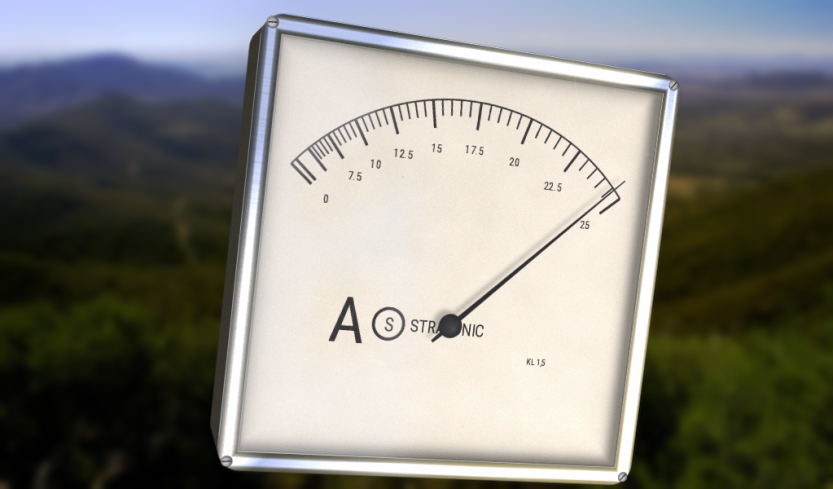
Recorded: 24.5 A
